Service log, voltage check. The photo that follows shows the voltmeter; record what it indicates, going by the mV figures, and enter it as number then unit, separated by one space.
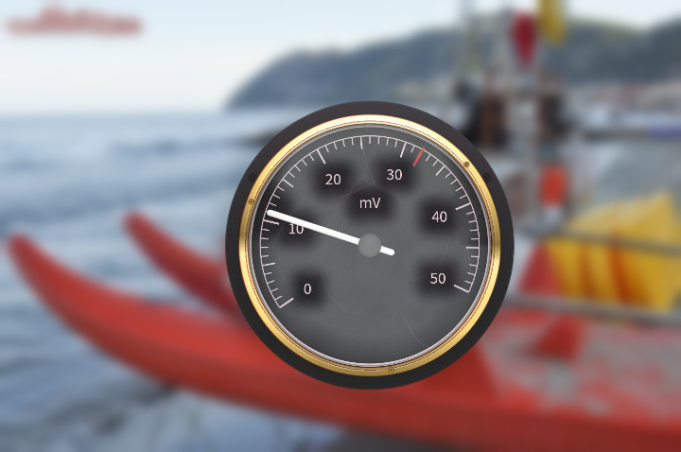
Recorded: 11 mV
